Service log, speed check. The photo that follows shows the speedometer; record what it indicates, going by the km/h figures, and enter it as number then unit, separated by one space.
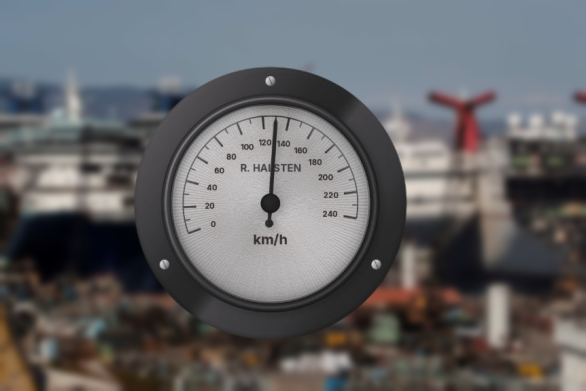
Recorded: 130 km/h
